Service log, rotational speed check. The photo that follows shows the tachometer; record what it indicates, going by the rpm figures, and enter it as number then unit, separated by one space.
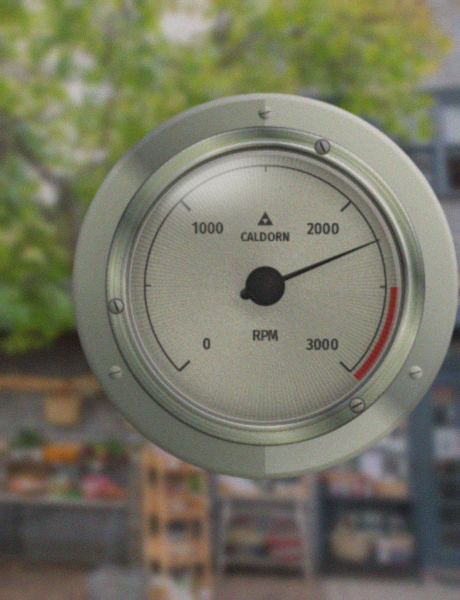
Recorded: 2250 rpm
